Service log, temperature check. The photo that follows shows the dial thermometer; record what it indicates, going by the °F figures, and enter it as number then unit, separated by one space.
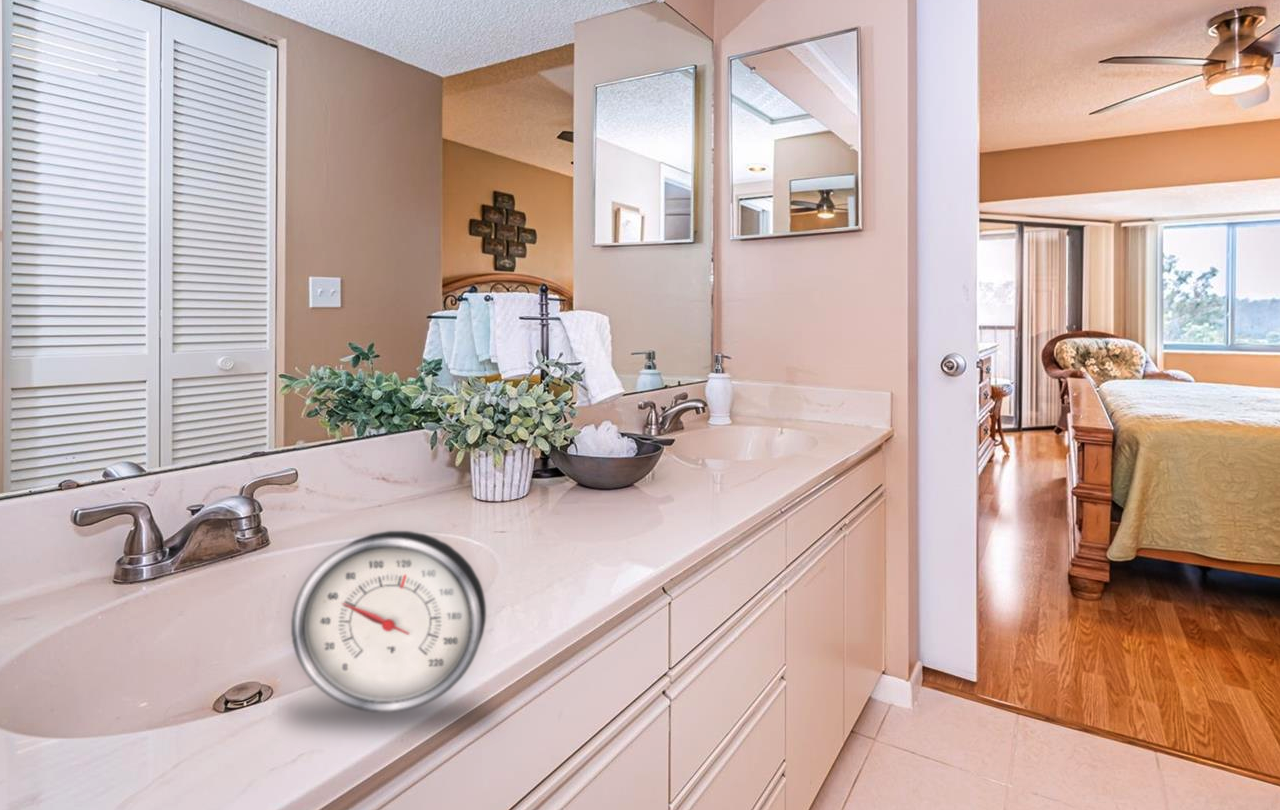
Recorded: 60 °F
